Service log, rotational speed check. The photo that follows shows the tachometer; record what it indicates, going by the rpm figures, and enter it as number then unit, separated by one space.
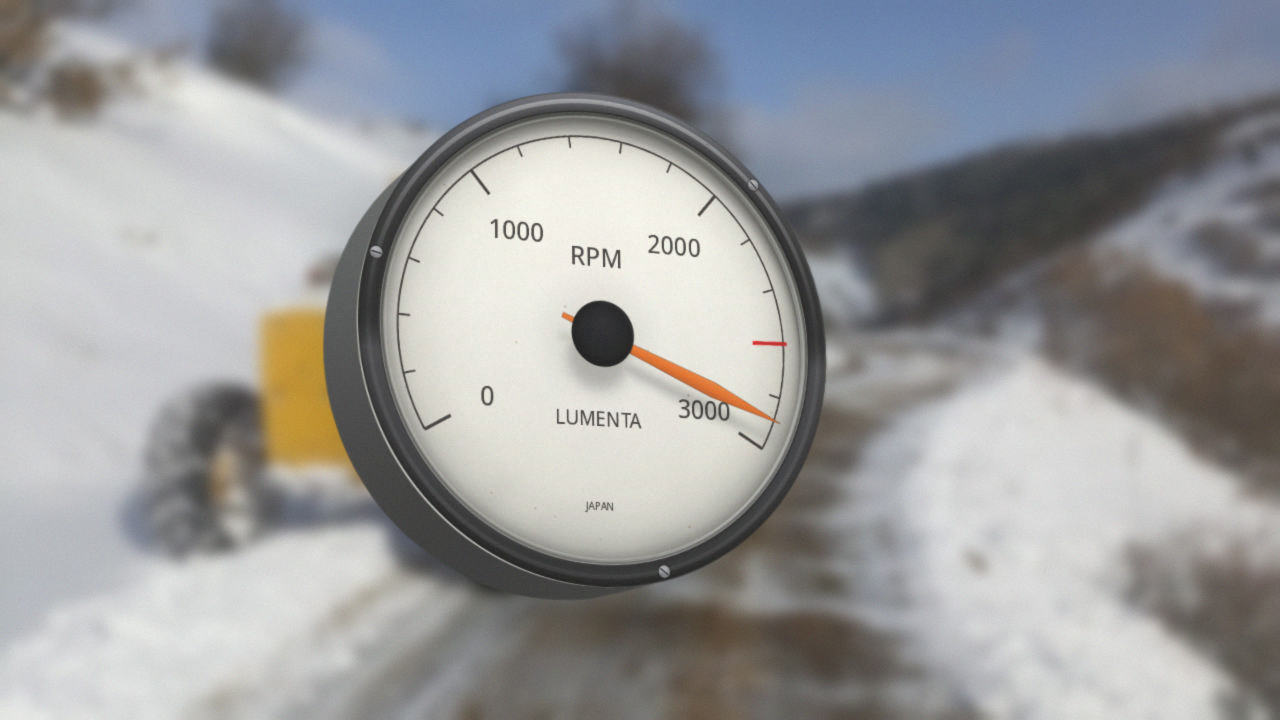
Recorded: 2900 rpm
